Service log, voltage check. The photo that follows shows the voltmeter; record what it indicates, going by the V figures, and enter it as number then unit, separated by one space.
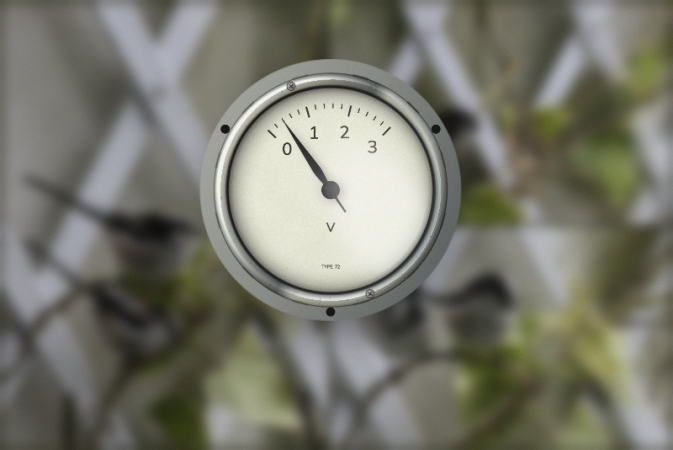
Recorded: 0.4 V
